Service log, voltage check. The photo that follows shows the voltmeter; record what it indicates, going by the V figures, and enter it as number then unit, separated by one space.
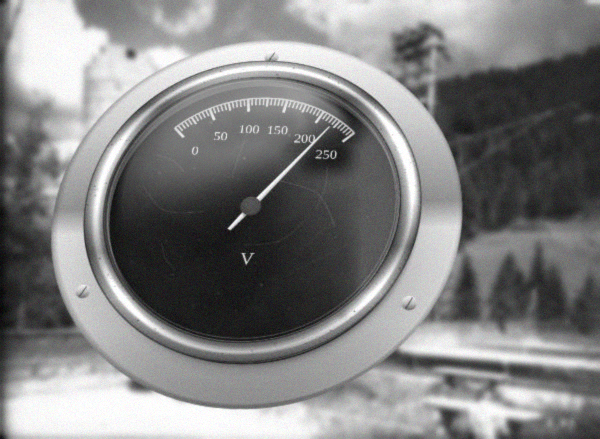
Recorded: 225 V
